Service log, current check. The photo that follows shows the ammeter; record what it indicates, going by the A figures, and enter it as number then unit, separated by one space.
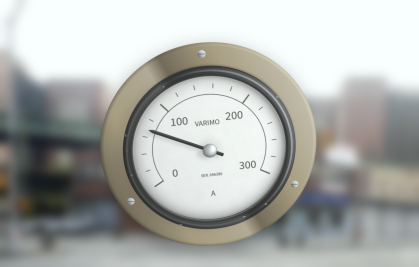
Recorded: 70 A
